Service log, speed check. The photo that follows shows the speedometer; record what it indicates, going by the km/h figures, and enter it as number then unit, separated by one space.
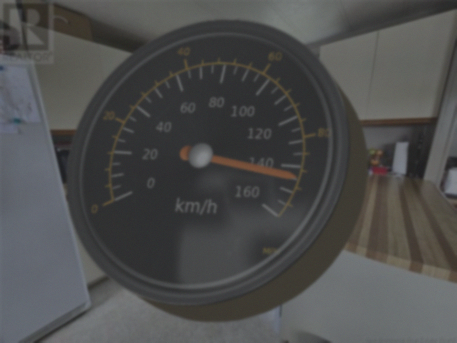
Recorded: 145 km/h
